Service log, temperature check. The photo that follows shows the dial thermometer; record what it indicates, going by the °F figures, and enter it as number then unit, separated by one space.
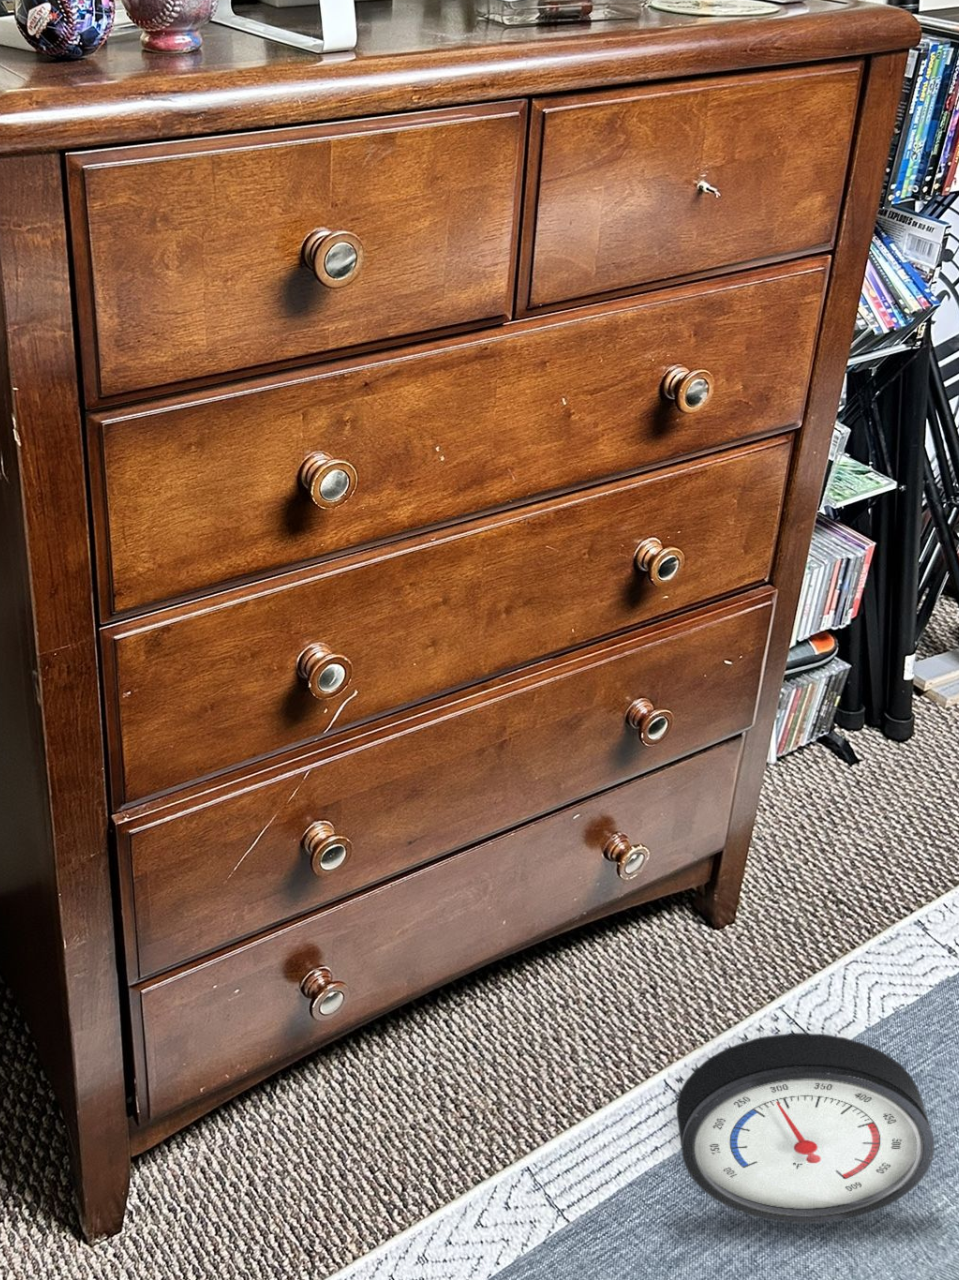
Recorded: 290 °F
